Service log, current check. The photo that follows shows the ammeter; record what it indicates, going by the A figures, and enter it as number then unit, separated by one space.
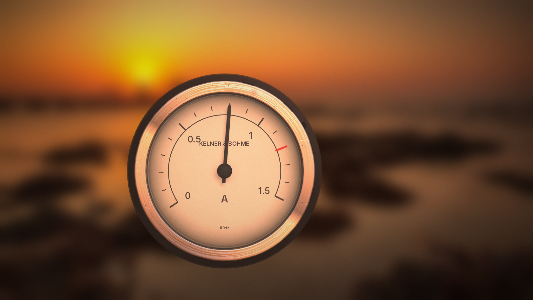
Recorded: 0.8 A
